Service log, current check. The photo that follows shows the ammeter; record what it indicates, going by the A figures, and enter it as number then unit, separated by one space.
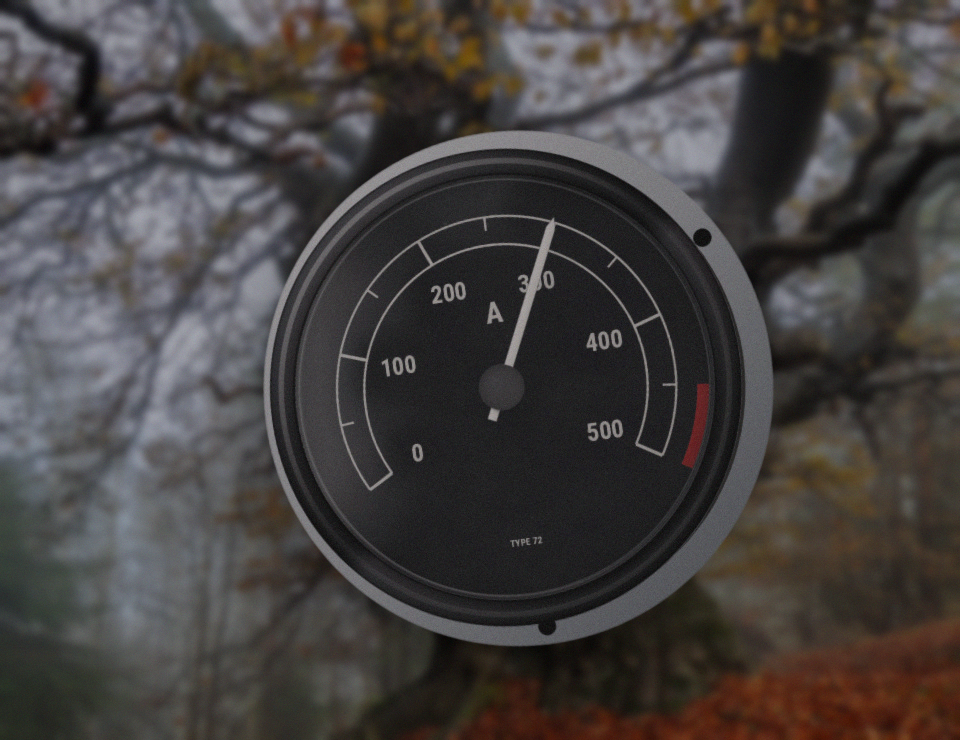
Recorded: 300 A
